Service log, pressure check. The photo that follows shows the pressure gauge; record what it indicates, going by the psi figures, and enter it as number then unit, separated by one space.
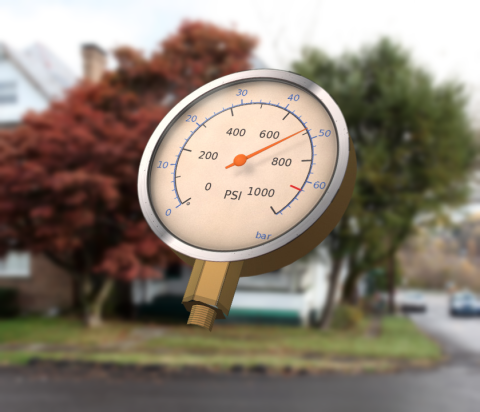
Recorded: 700 psi
